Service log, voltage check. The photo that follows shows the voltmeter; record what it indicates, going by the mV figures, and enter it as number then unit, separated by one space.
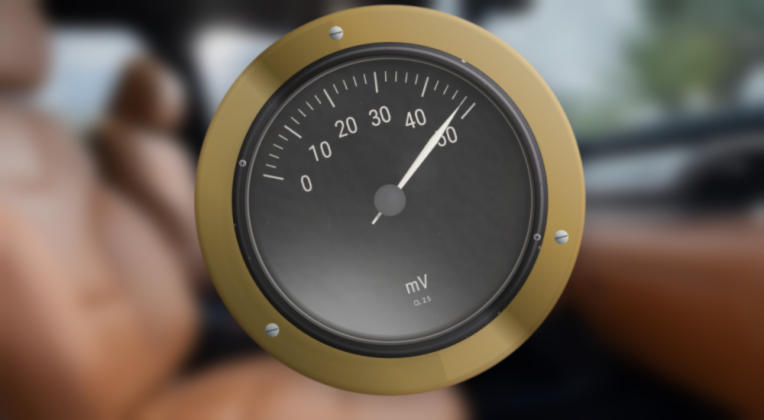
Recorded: 48 mV
